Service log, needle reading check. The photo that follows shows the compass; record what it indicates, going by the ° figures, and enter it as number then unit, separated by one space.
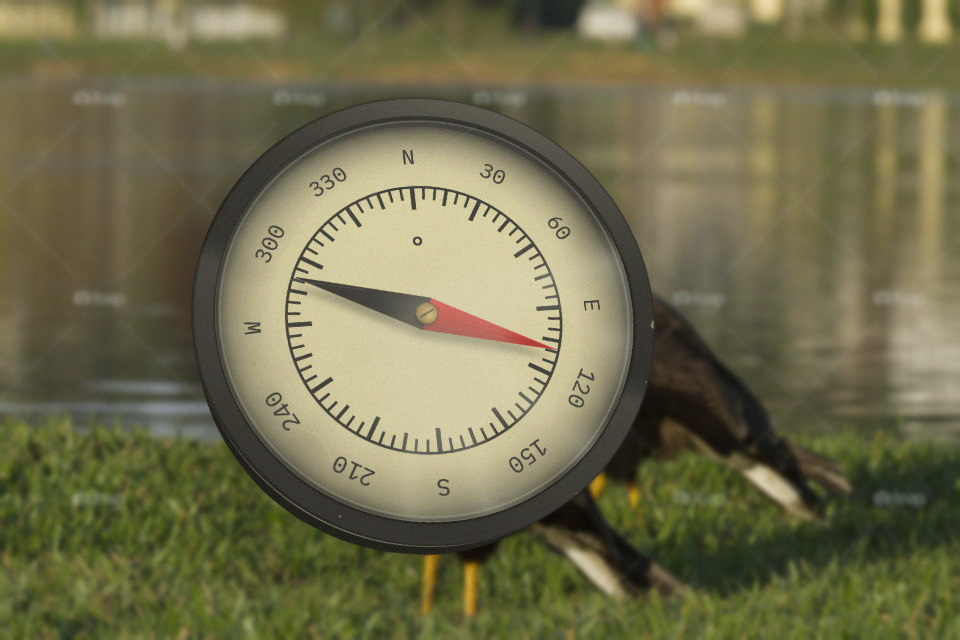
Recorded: 110 °
